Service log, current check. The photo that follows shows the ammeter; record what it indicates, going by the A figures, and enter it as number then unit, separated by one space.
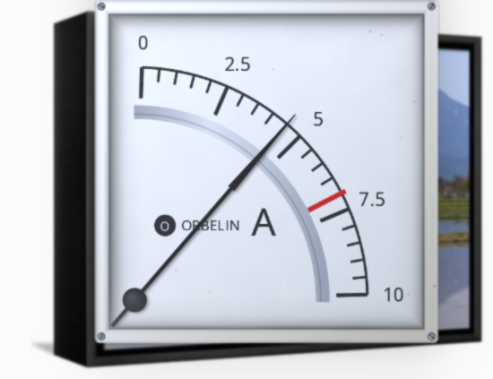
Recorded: 4.5 A
